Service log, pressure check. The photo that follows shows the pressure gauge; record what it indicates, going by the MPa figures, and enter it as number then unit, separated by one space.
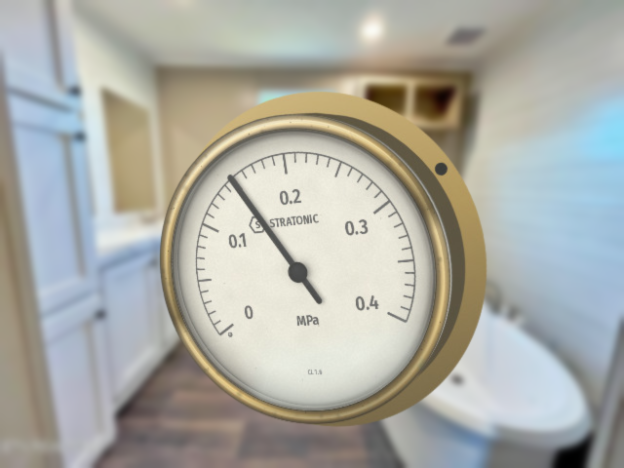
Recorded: 0.15 MPa
